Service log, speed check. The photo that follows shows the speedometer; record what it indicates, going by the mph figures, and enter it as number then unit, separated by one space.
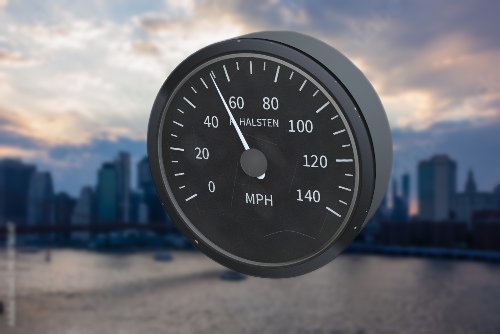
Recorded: 55 mph
